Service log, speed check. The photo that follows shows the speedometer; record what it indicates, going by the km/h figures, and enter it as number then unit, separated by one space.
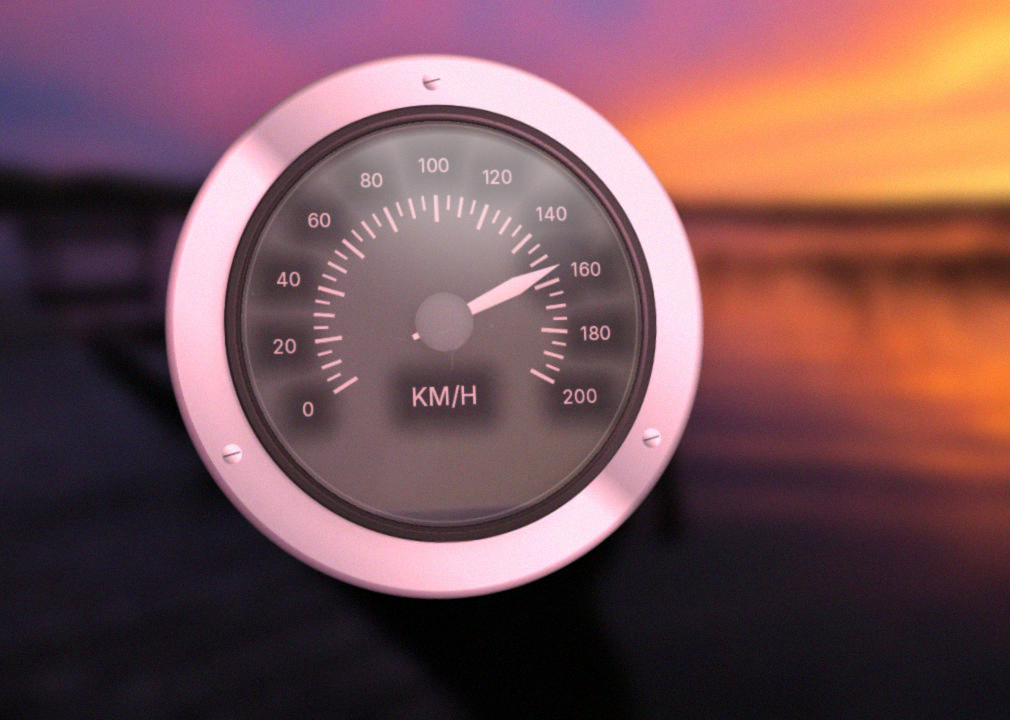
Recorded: 155 km/h
